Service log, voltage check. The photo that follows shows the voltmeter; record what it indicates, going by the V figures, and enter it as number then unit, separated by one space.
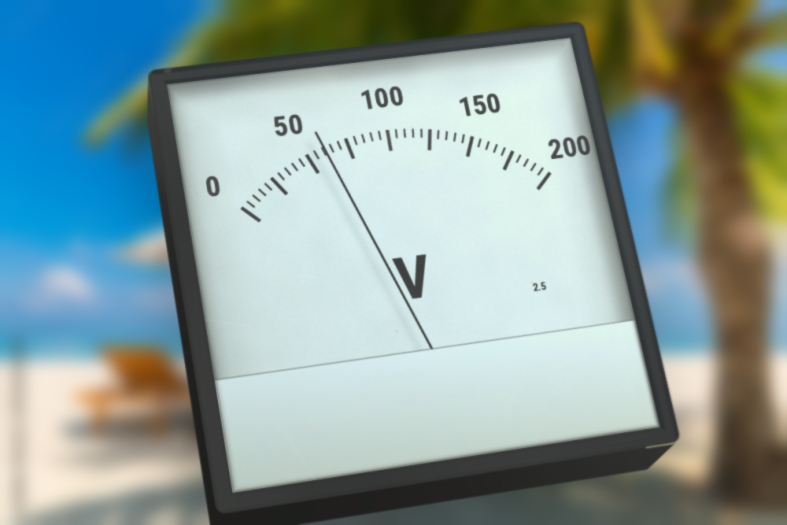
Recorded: 60 V
